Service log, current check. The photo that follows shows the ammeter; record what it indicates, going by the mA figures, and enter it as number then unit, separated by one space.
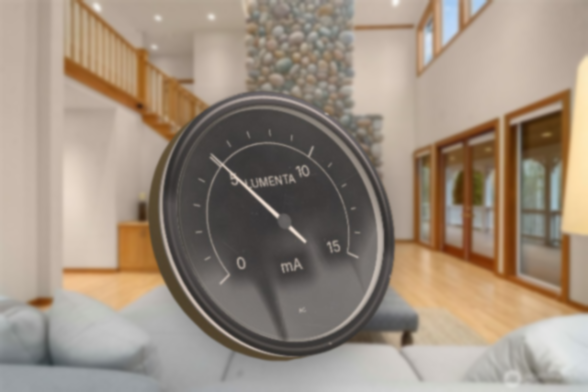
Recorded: 5 mA
